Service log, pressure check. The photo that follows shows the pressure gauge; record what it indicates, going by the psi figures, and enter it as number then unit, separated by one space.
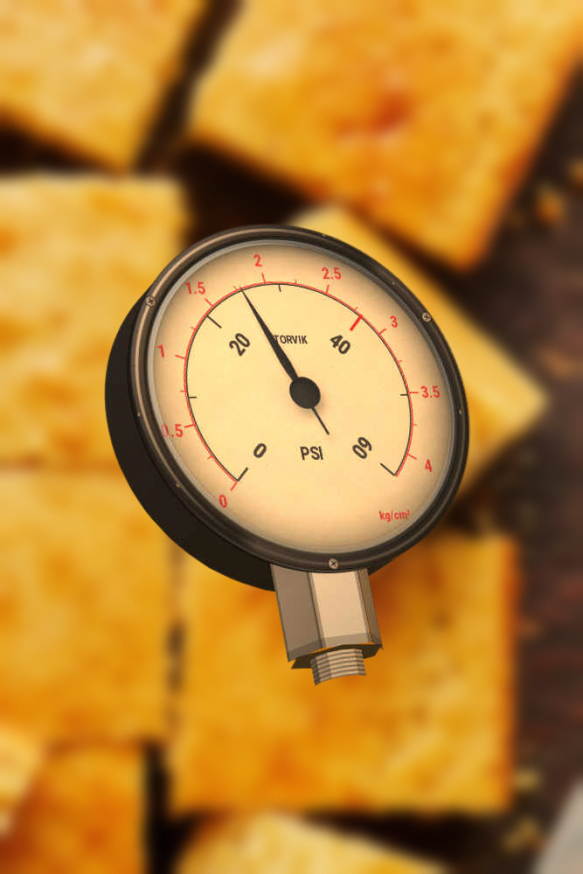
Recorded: 25 psi
